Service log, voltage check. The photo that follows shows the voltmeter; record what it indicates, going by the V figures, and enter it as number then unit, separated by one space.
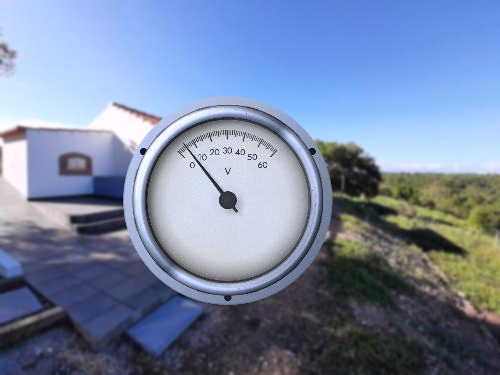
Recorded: 5 V
